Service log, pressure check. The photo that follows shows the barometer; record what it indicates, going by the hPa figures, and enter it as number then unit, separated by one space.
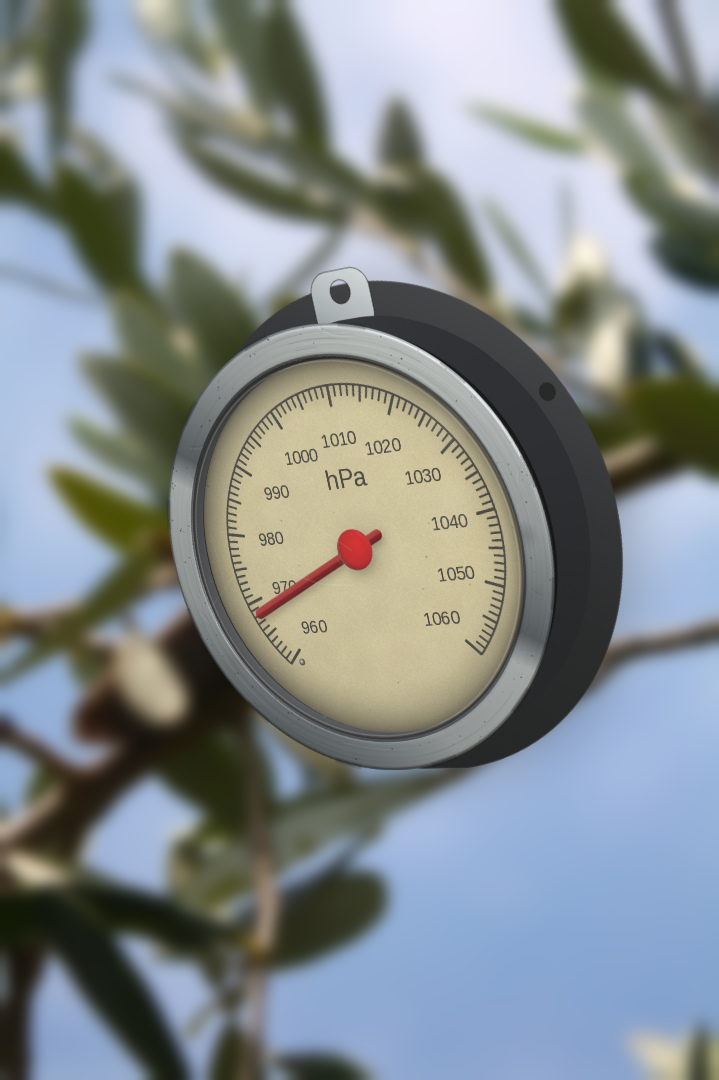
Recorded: 968 hPa
